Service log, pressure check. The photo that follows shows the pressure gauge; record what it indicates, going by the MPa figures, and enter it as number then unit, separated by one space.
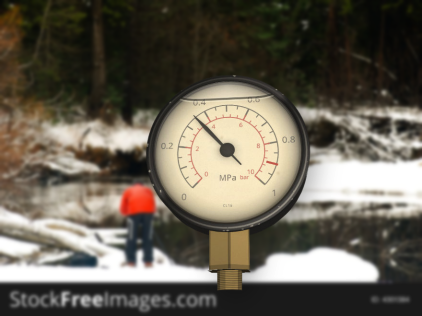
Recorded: 0.35 MPa
